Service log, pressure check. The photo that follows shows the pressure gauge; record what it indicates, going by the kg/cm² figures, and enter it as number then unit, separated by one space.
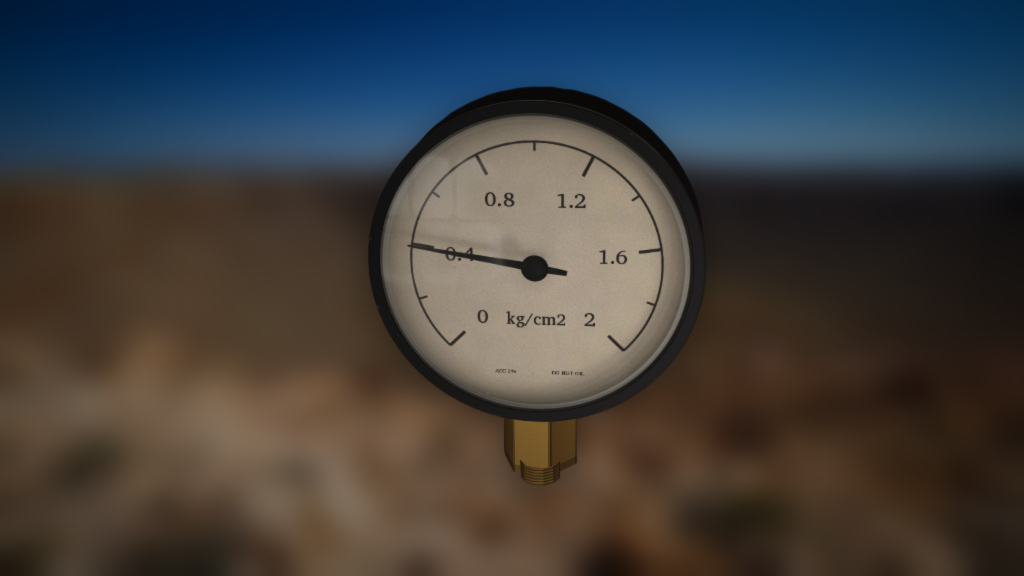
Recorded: 0.4 kg/cm²
